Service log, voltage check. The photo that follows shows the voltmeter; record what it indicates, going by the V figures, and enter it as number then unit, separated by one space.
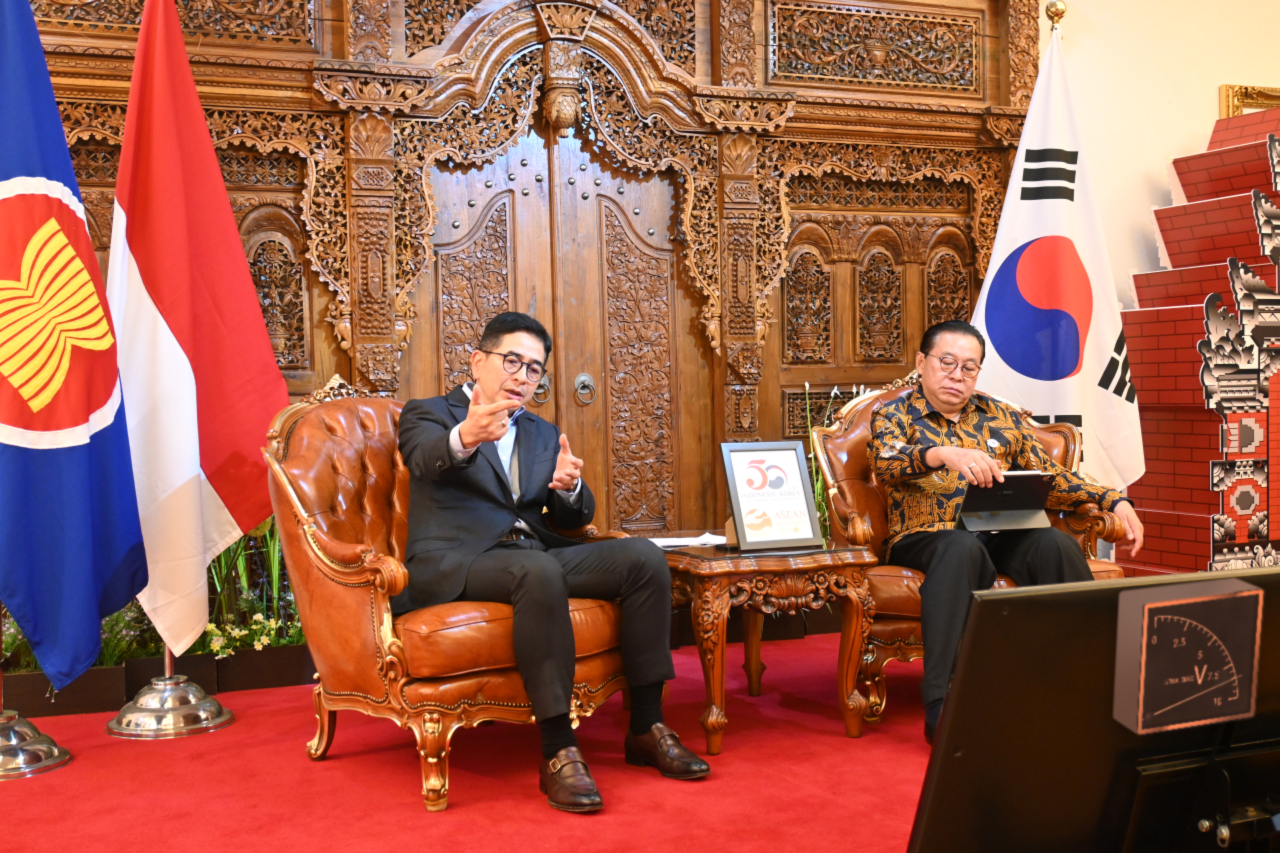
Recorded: 8.5 V
